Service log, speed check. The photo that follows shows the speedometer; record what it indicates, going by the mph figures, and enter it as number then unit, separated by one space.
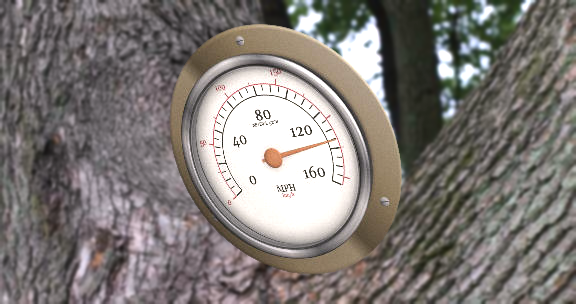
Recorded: 135 mph
